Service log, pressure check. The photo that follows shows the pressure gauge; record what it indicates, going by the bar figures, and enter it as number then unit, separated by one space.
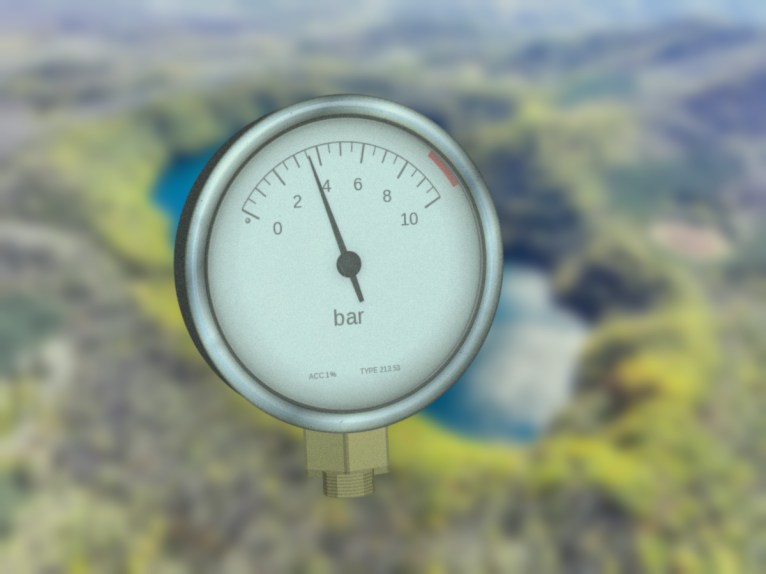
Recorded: 3.5 bar
